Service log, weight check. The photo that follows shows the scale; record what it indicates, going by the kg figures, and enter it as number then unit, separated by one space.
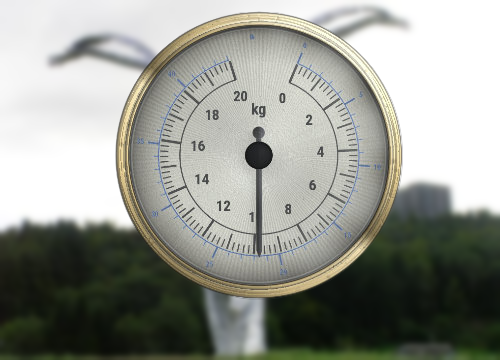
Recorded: 9.8 kg
